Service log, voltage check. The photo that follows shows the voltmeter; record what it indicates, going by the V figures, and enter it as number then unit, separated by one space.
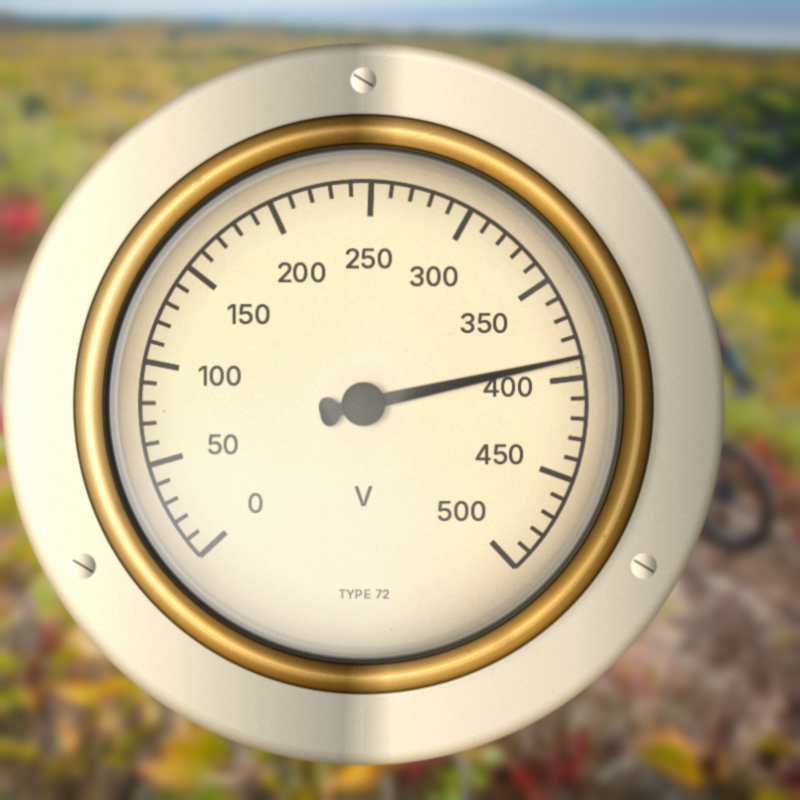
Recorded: 390 V
